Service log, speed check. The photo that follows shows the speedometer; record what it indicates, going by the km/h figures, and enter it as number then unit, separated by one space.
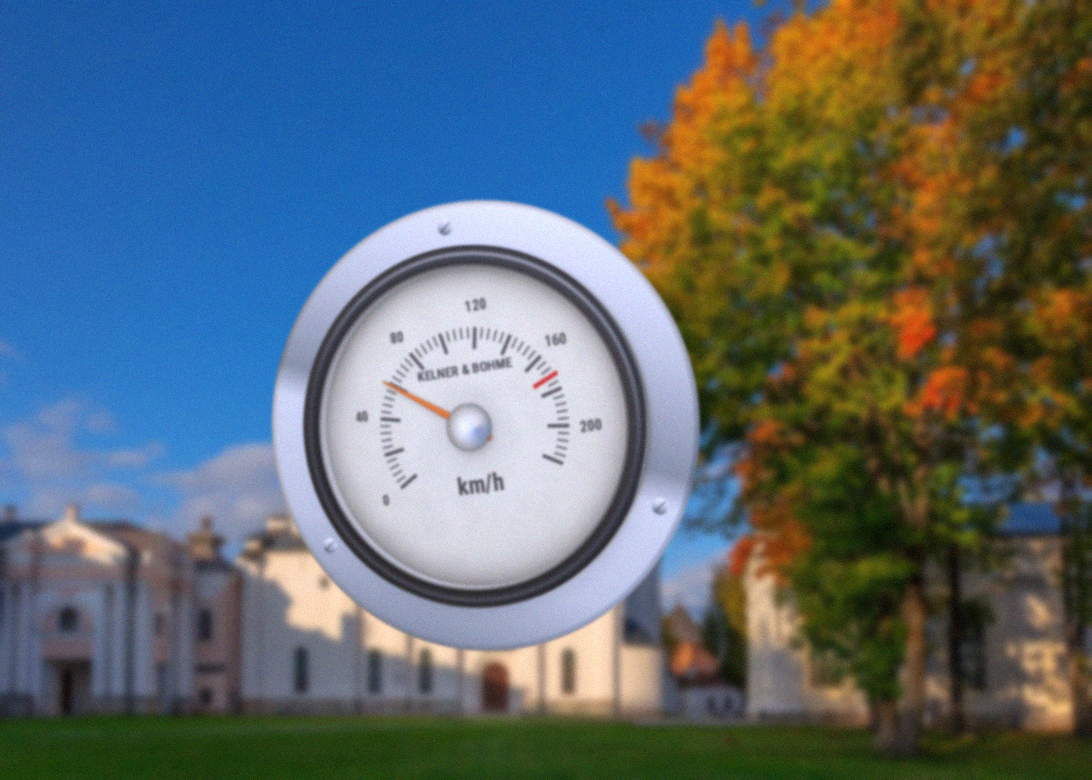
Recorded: 60 km/h
